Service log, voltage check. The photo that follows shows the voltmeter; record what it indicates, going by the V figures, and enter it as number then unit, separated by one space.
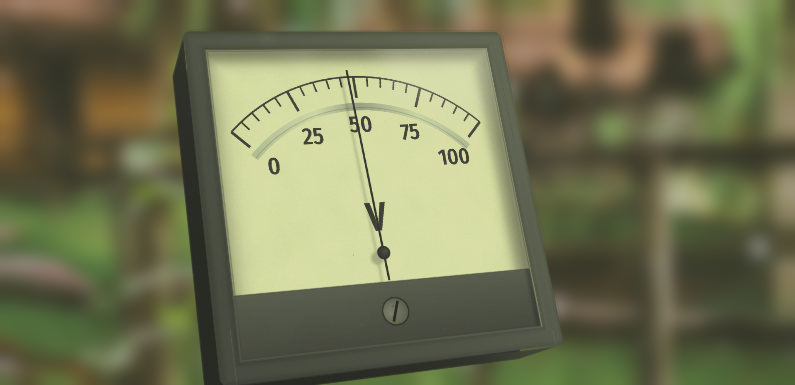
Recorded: 47.5 V
